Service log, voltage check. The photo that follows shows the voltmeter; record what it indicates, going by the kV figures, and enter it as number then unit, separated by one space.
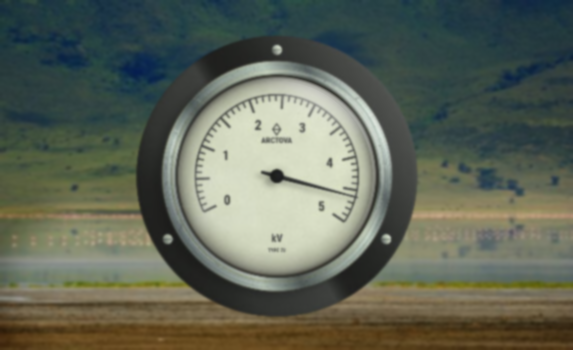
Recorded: 4.6 kV
